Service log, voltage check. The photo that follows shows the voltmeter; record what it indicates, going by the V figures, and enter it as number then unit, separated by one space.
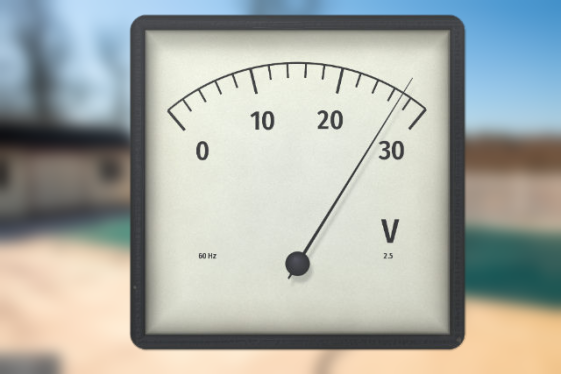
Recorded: 27 V
